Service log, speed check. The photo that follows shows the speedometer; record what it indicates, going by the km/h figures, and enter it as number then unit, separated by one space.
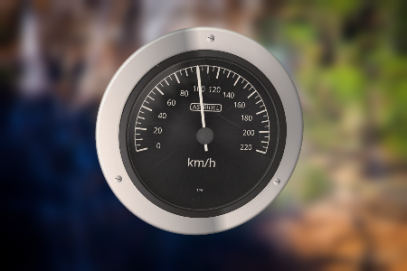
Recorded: 100 km/h
